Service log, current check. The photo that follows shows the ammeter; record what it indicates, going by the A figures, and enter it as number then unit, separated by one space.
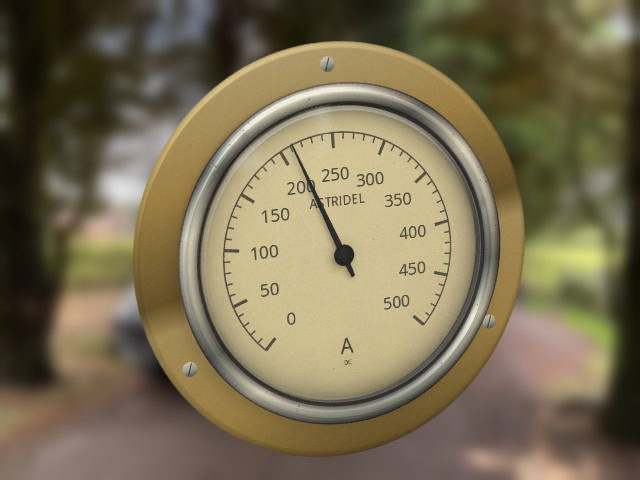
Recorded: 210 A
